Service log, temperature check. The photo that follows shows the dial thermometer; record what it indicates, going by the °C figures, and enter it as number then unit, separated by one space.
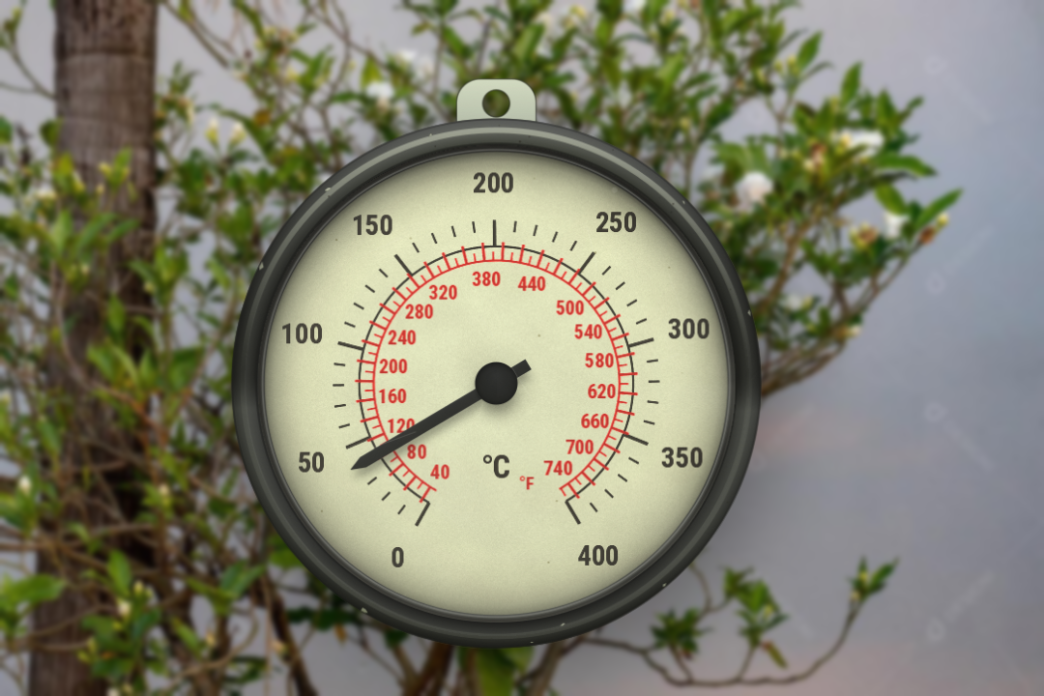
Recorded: 40 °C
